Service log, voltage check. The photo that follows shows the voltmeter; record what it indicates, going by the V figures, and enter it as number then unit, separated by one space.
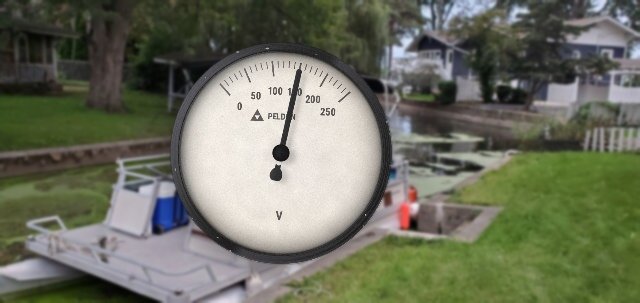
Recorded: 150 V
